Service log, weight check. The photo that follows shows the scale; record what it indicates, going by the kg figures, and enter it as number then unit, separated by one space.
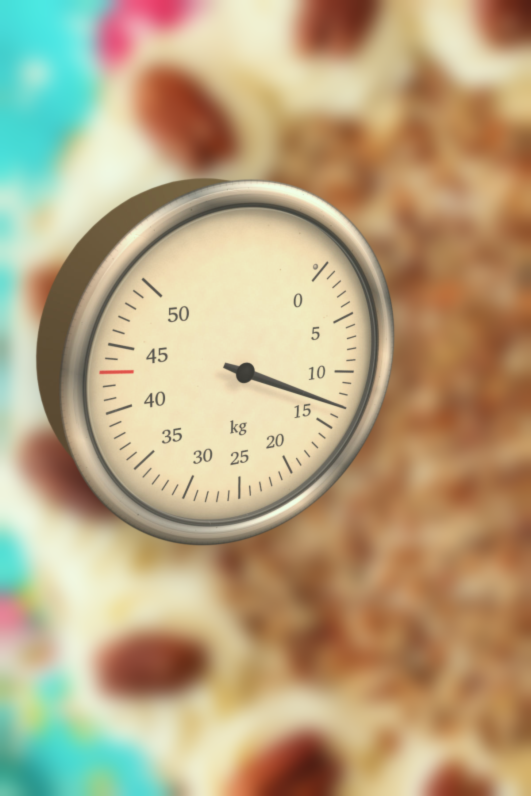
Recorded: 13 kg
